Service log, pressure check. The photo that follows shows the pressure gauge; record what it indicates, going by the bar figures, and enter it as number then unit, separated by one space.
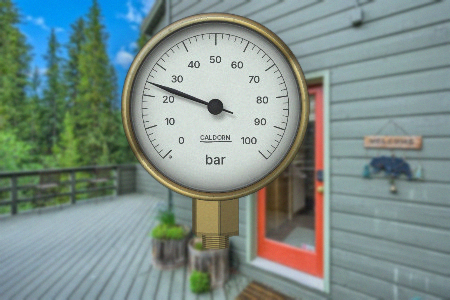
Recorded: 24 bar
